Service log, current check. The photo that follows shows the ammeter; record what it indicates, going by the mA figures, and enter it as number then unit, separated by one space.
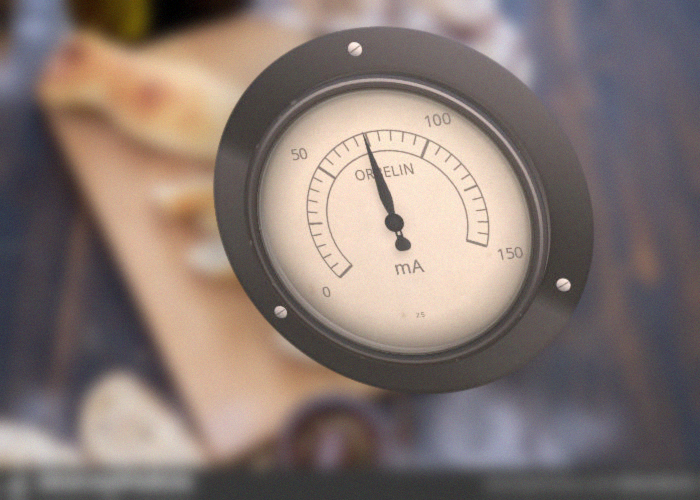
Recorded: 75 mA
